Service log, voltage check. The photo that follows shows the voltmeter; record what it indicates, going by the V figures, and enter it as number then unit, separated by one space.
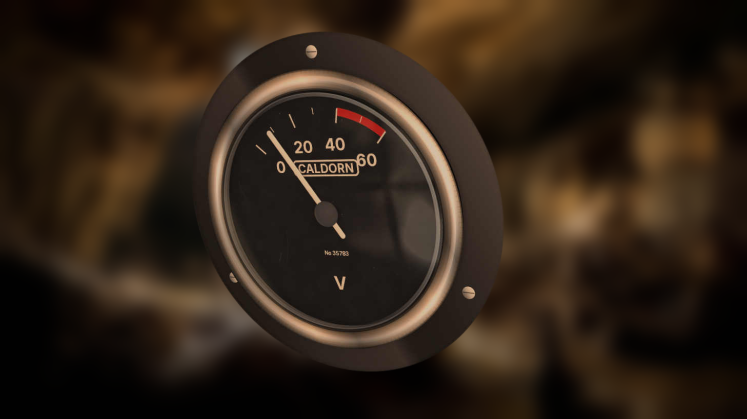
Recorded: 10 V
